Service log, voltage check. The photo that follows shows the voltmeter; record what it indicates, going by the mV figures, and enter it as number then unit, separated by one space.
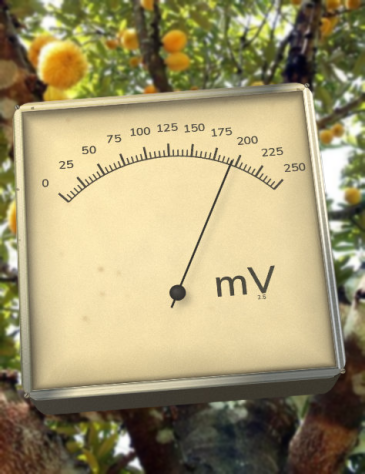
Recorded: 195 mV
